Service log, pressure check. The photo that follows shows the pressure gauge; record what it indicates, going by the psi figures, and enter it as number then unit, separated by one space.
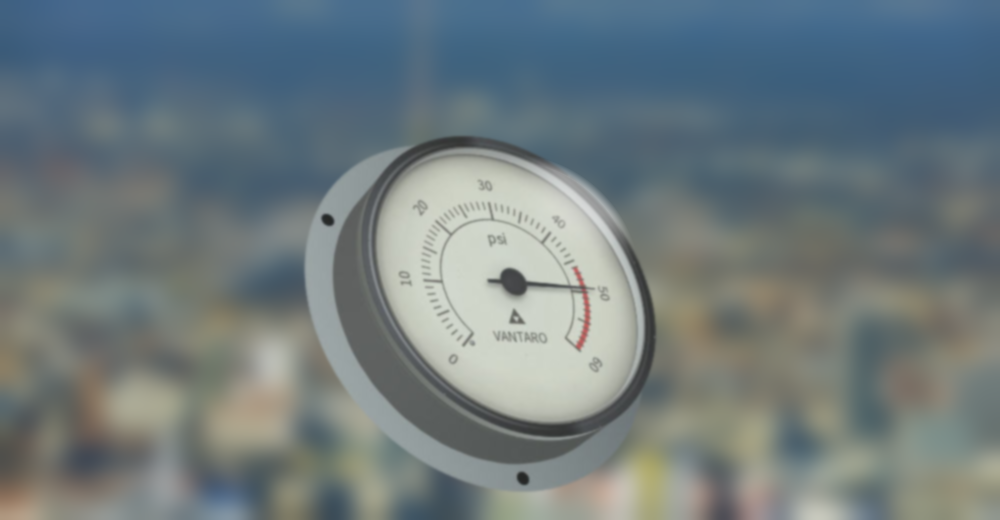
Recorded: 50 psi
